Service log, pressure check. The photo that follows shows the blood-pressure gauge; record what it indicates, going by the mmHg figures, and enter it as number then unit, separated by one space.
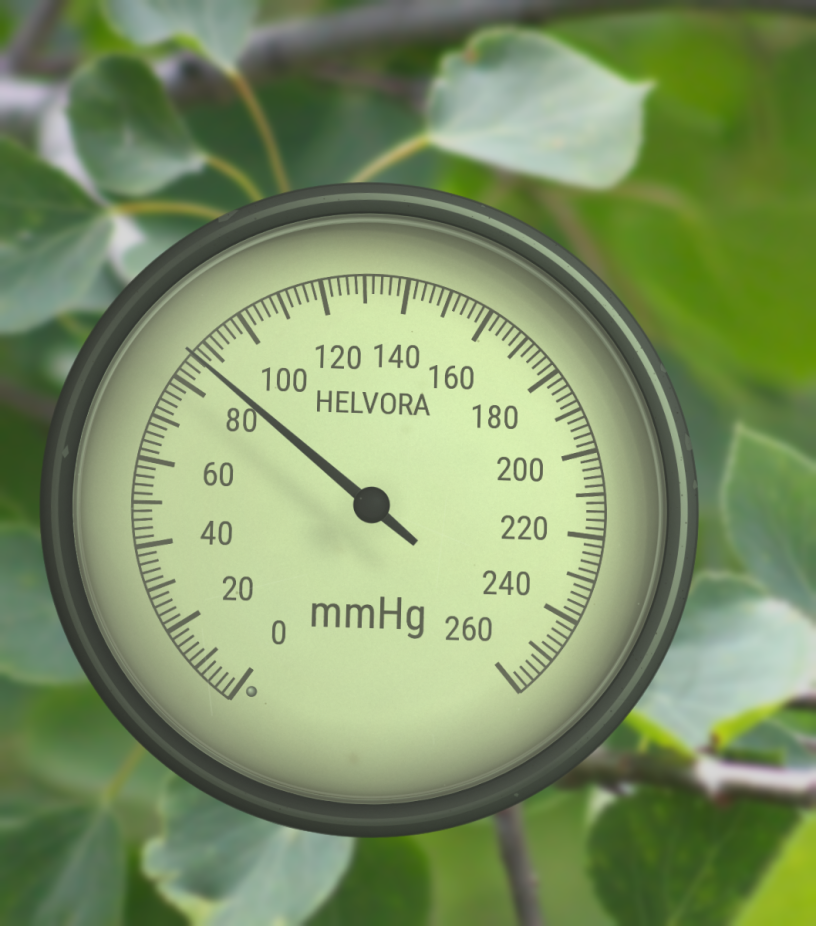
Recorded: 86 mmHg
